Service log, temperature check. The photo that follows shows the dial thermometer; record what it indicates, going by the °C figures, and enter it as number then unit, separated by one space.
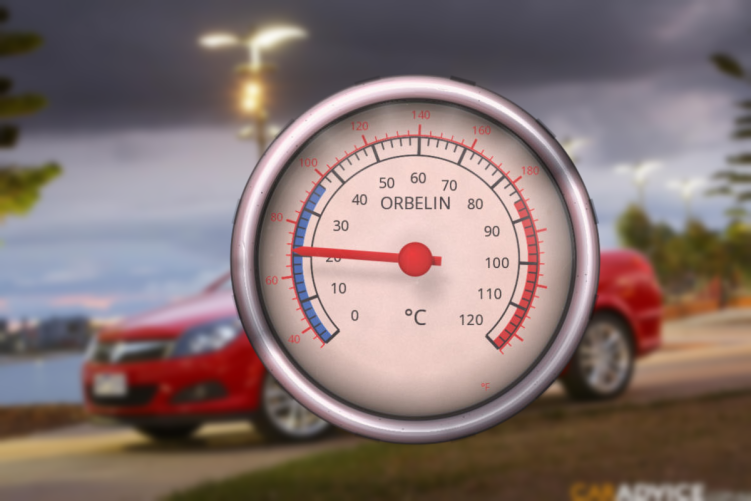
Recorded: 21 °C
